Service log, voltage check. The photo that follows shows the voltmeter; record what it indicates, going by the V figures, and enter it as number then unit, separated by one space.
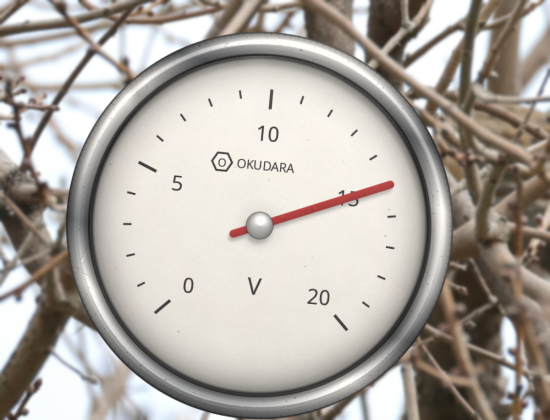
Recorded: 15 V
